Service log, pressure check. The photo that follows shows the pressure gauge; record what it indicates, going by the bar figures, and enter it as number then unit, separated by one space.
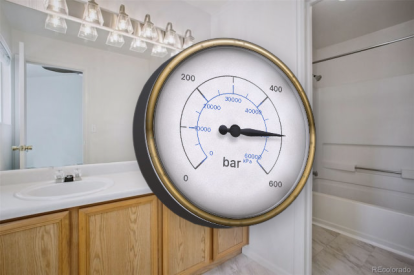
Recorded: 500 bar
